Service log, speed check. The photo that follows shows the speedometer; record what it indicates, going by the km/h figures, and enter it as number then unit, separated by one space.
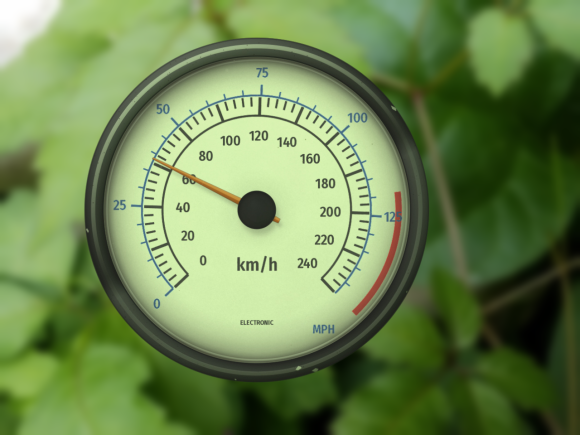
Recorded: 62 km/h
